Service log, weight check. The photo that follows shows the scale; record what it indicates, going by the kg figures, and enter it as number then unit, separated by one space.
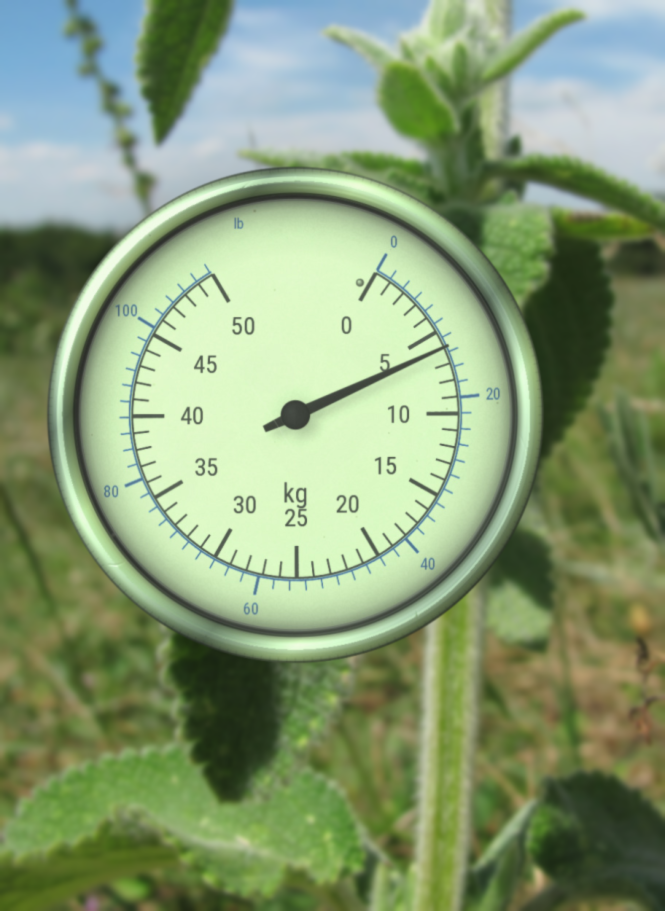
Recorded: 6 kg
